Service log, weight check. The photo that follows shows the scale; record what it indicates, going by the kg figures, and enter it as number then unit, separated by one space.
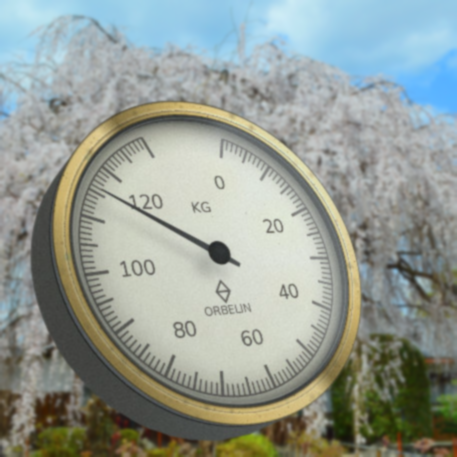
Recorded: 115 kg
